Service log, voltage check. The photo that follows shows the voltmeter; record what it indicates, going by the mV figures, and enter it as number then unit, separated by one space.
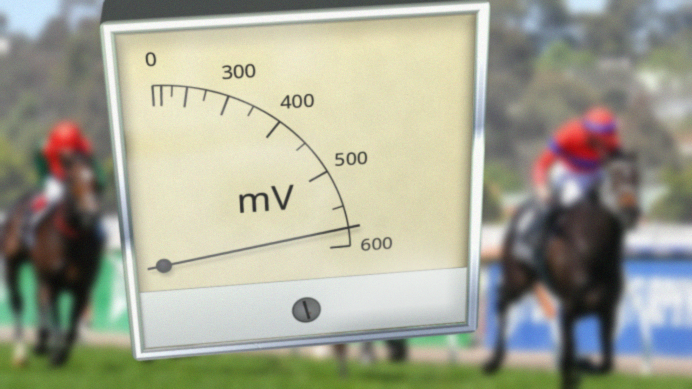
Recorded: 575 mV
